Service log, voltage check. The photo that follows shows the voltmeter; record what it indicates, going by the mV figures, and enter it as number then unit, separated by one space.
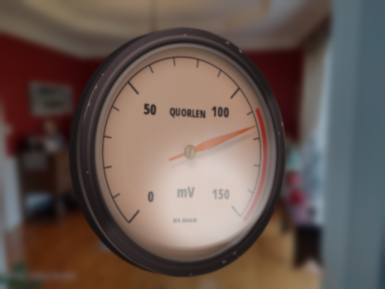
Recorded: 115 mV
